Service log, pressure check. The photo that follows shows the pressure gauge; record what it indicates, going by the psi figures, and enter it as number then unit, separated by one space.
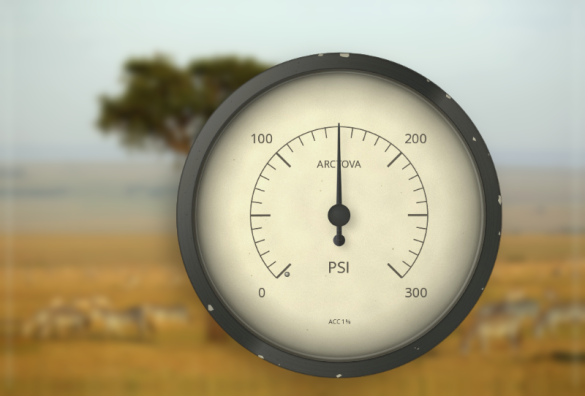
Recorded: 150 psi
